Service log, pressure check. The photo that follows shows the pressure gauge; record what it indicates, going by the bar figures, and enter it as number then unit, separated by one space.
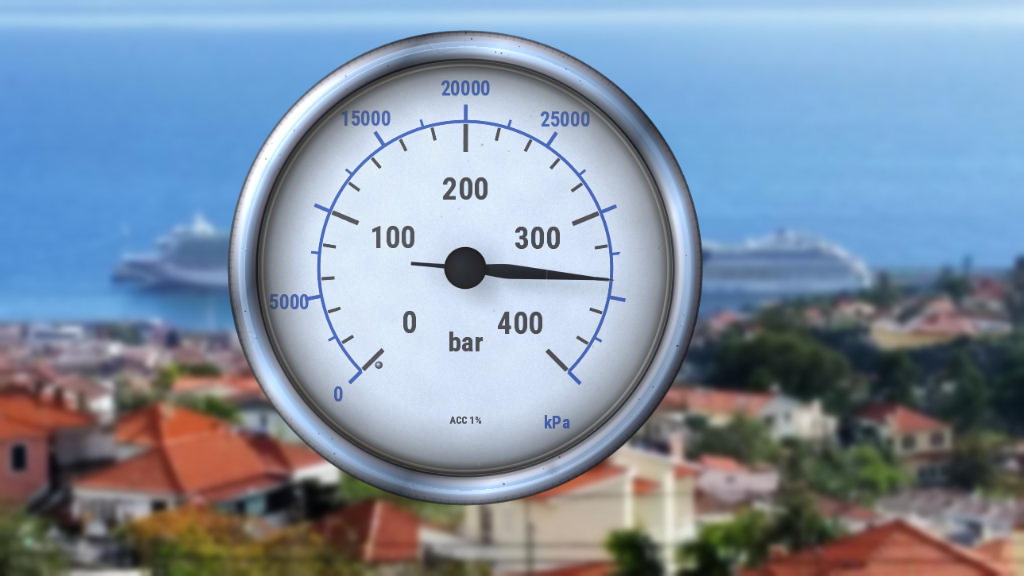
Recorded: 340 bar
